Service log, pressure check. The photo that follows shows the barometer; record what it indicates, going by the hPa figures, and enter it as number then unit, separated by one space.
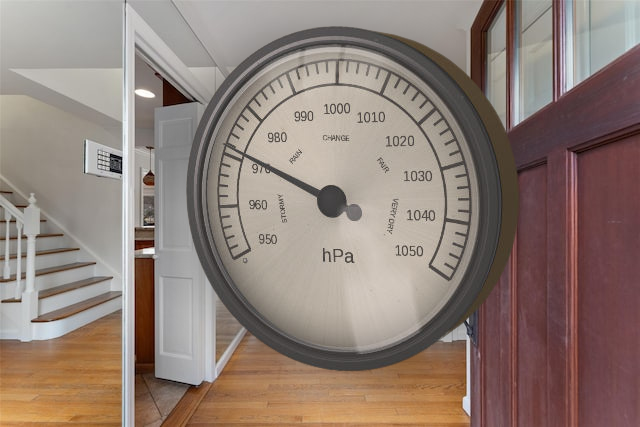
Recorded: 972 hPa
